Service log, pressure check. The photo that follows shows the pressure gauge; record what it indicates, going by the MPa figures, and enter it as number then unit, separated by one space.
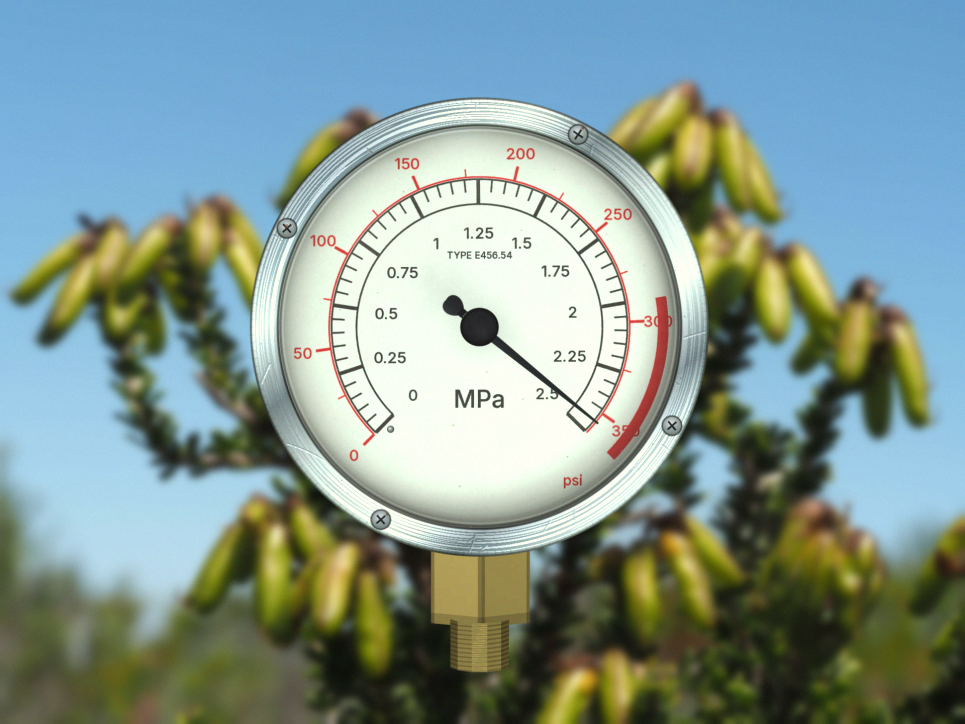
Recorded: 2.45 MPa
